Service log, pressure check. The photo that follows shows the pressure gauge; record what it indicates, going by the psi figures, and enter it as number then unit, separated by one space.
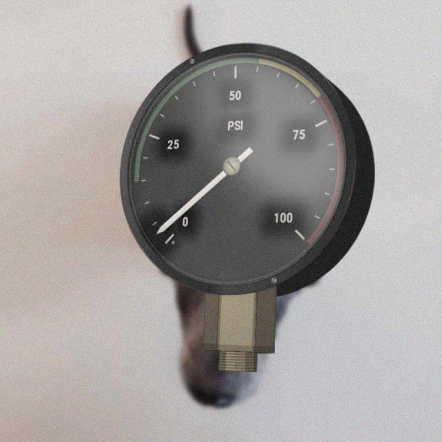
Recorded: 2.5 psi
